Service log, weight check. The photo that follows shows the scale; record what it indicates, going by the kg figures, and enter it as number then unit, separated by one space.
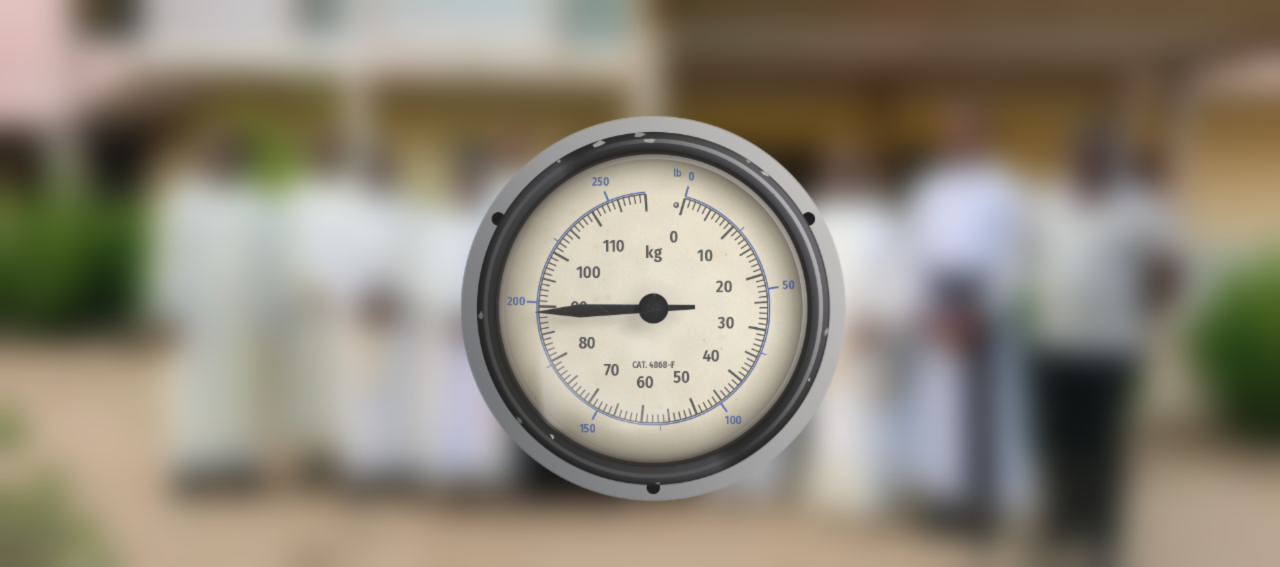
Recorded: 89 kg
